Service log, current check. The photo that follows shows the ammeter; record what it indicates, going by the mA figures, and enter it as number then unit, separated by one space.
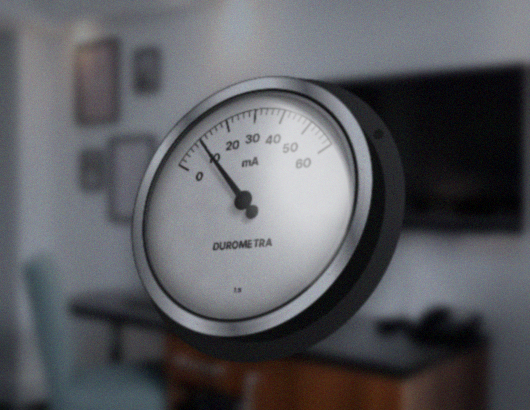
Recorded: 10 mA
